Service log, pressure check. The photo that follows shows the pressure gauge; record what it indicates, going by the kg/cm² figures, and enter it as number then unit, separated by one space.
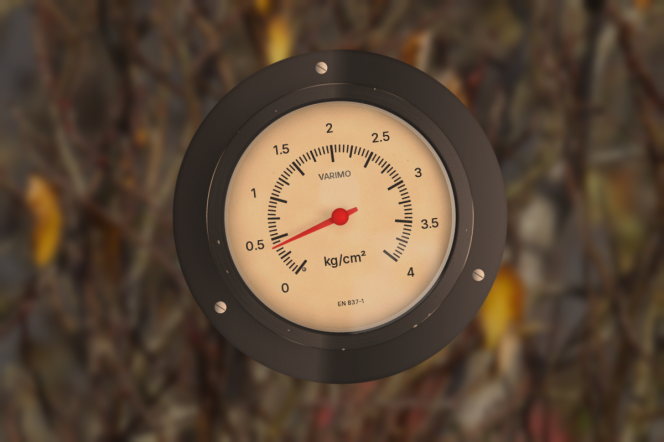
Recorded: 0.4 kg/cm²
